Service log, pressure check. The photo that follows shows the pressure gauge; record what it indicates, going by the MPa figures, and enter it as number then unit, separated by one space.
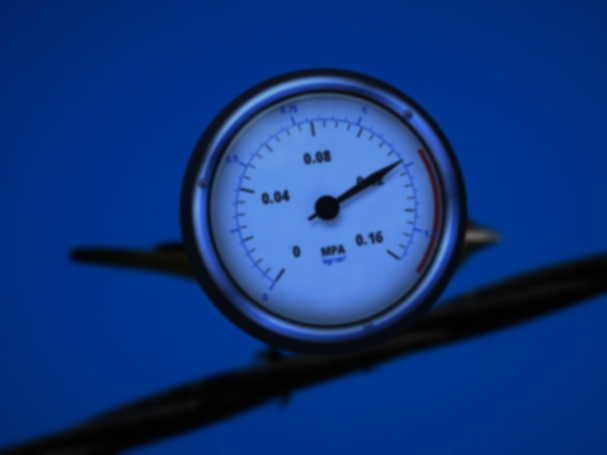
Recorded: 0.12 MPa
